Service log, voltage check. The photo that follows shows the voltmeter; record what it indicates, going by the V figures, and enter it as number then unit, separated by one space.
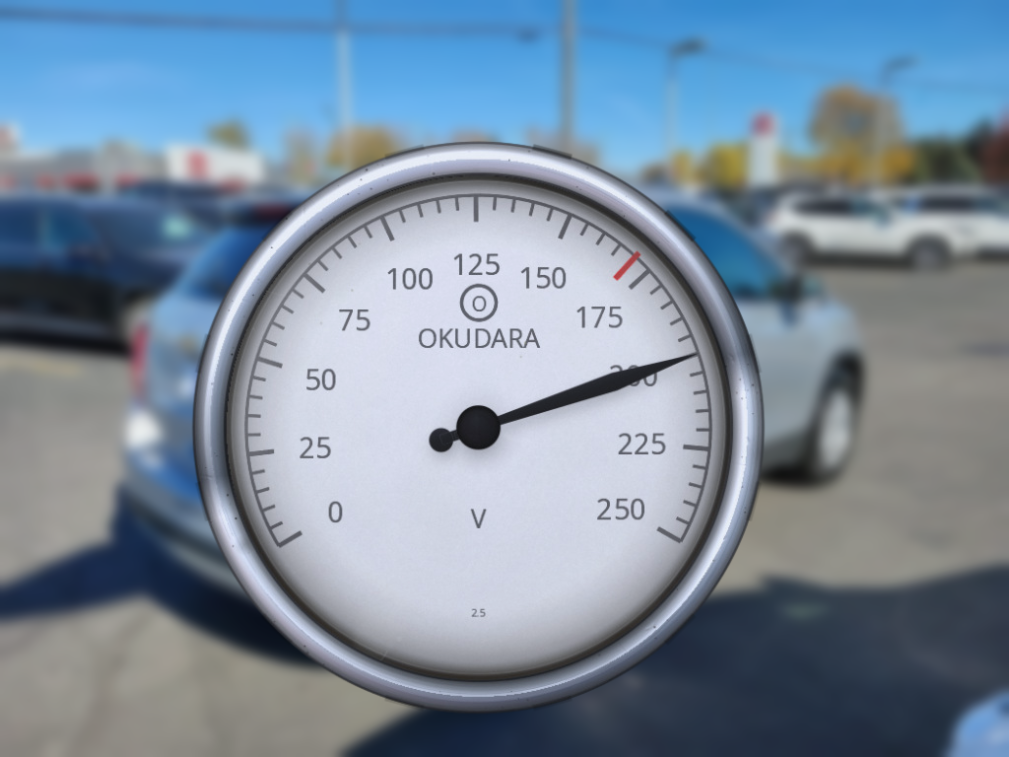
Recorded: 200 V
